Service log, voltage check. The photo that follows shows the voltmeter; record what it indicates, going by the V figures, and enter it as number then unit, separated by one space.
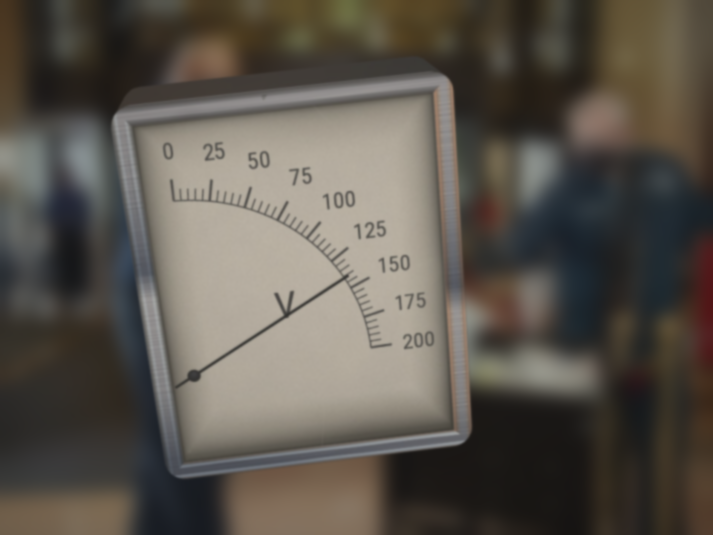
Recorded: 140 V
